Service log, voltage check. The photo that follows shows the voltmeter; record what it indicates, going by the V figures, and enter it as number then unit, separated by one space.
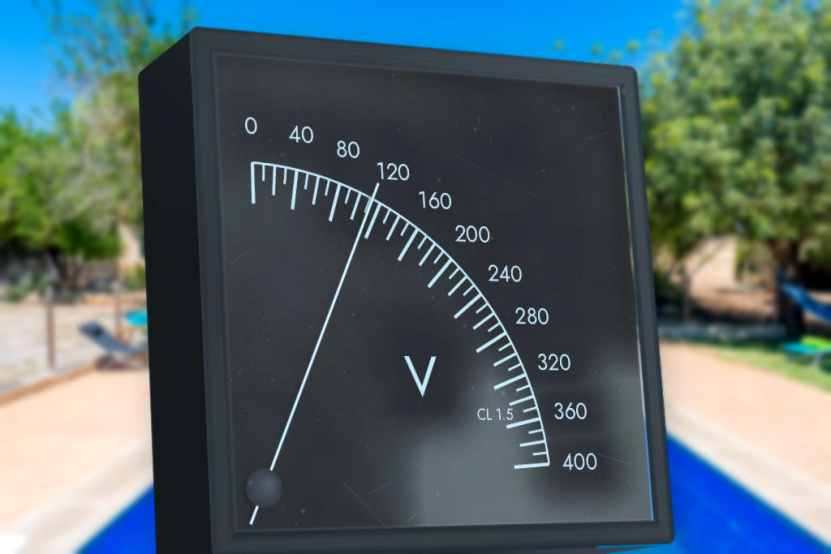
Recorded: 110 V
